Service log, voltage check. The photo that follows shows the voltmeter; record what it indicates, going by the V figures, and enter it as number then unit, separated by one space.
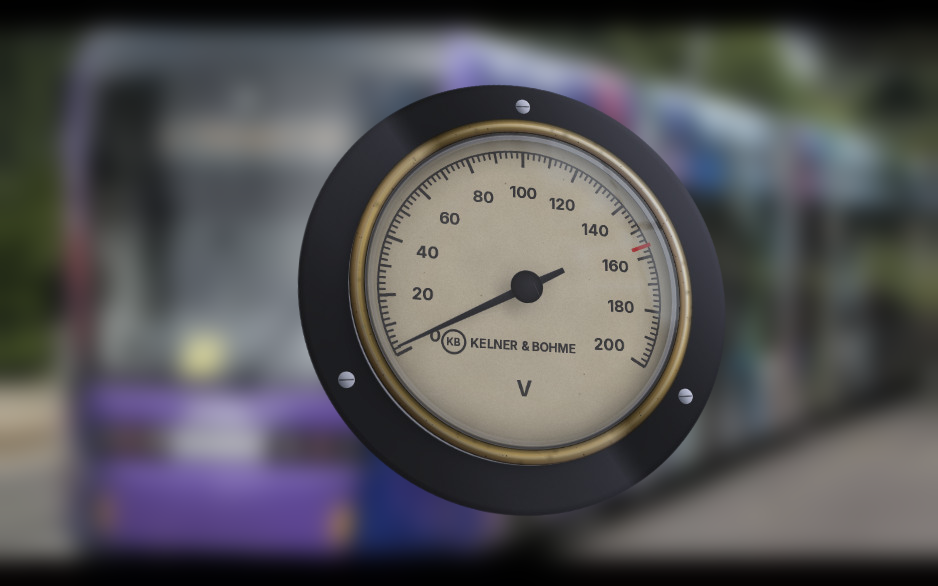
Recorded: 2 V
